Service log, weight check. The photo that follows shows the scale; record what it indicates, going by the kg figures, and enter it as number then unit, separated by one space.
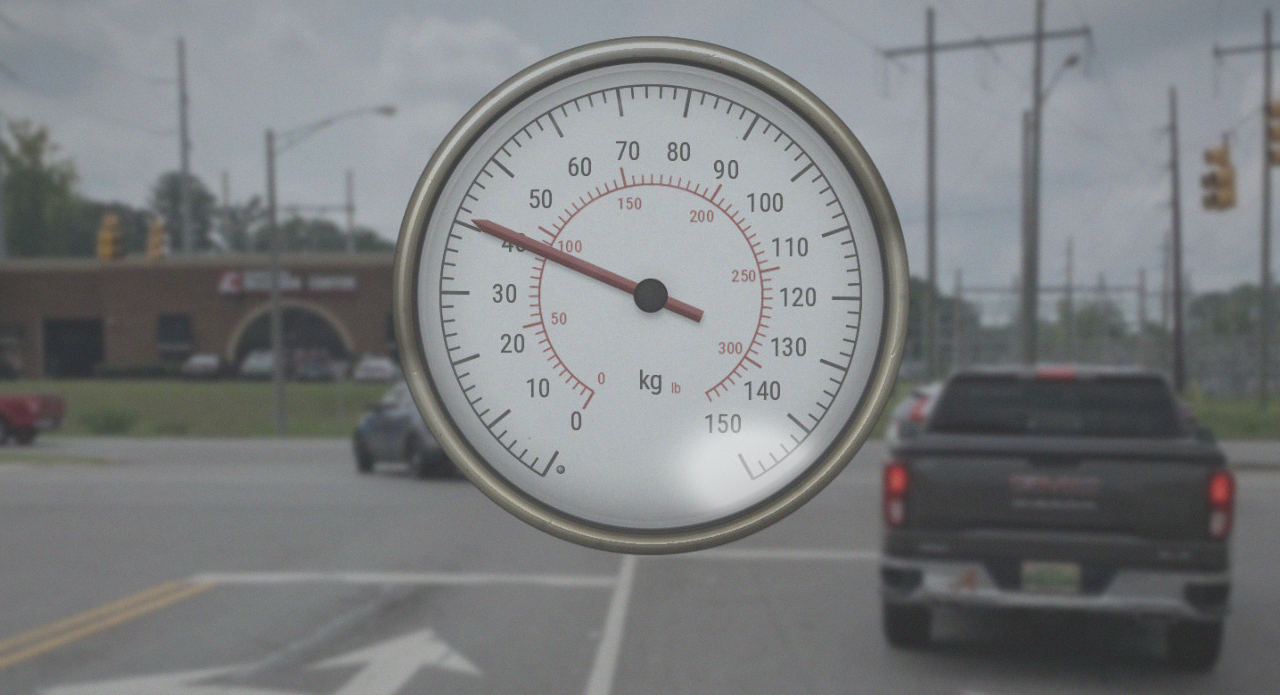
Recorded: 41 kg
